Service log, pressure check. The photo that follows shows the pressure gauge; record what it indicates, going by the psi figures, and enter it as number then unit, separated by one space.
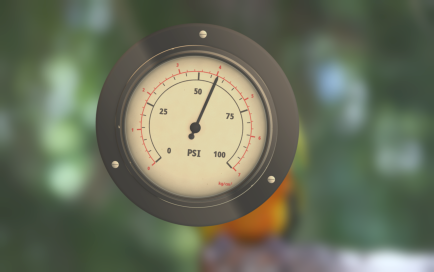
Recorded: 57.5 psi
